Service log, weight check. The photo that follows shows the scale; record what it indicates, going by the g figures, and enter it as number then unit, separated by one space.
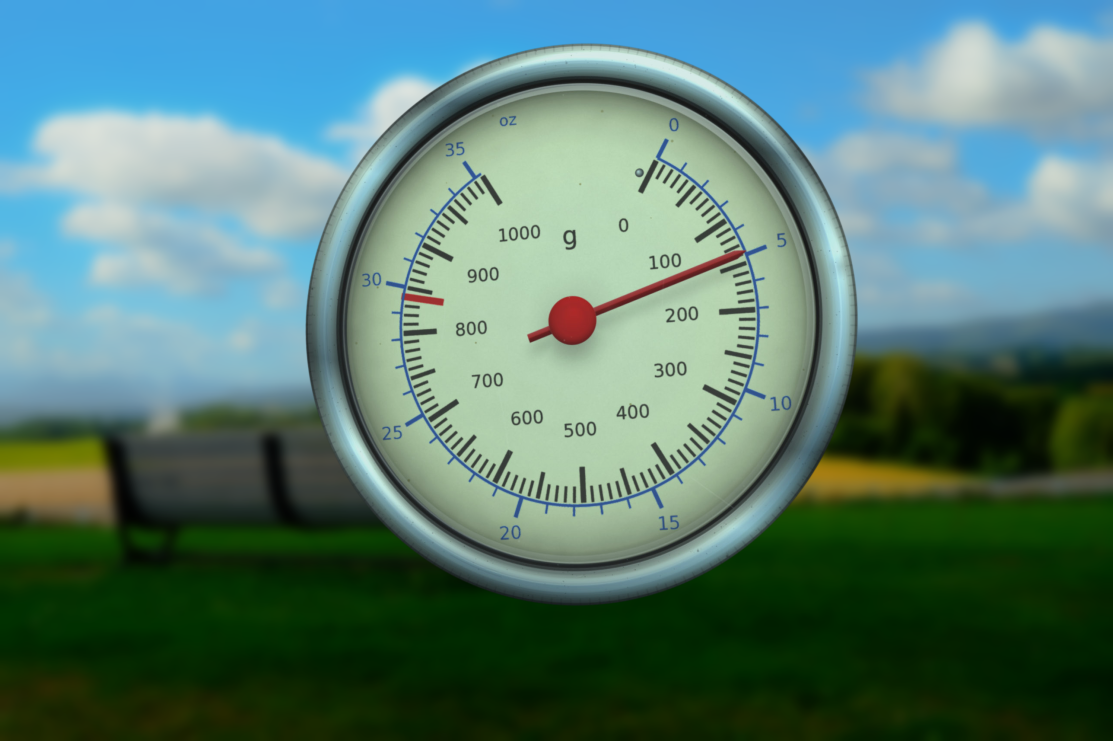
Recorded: 140 g
